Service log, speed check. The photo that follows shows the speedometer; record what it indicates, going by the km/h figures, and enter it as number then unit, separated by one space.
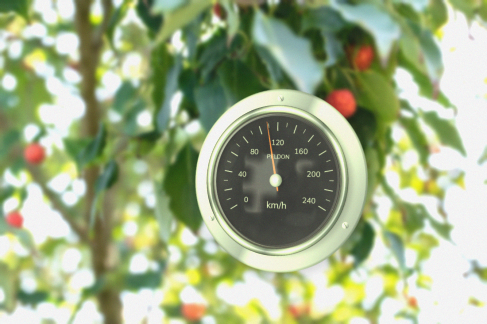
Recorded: 110 km/h
